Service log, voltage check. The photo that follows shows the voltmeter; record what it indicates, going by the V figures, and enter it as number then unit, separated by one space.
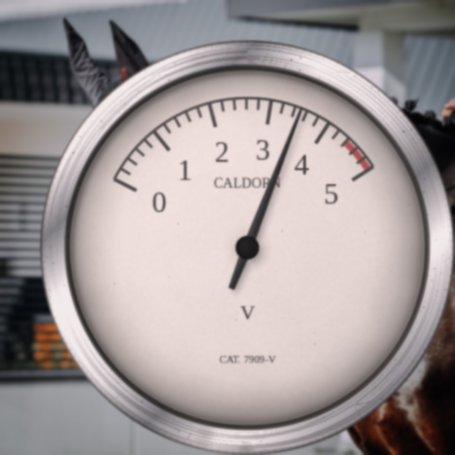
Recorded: 3.5 V
